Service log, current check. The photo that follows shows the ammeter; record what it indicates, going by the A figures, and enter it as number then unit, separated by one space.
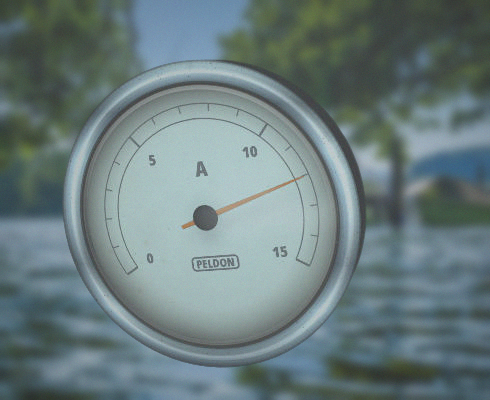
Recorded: 12 A
